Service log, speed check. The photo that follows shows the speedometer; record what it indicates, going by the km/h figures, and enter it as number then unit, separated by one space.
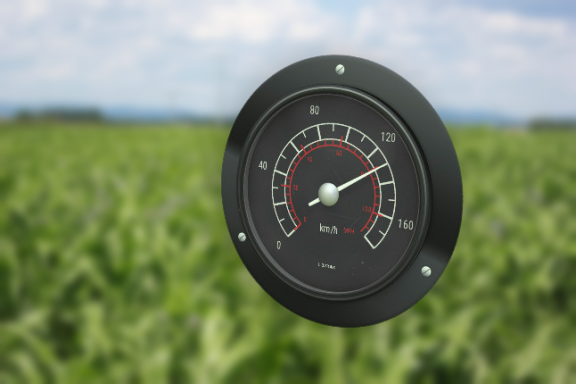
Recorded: 130 km/h
